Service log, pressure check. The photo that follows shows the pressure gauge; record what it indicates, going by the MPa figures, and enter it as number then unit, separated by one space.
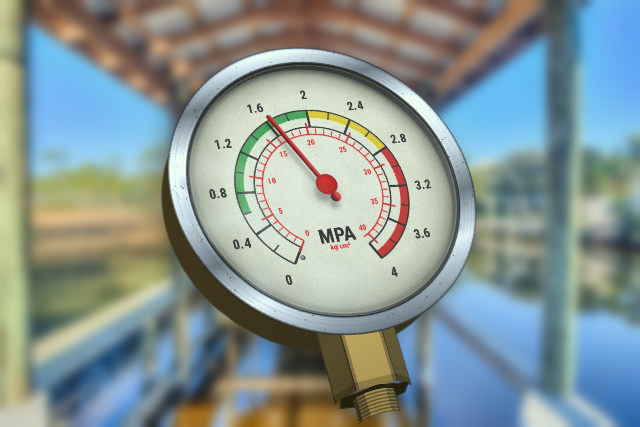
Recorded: 1.6 MPa
